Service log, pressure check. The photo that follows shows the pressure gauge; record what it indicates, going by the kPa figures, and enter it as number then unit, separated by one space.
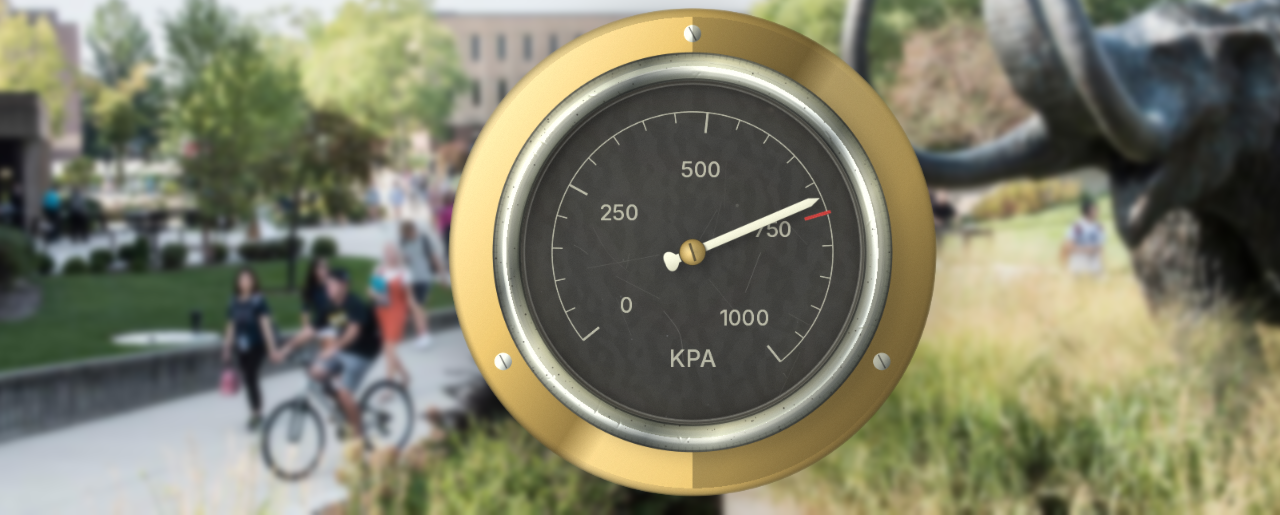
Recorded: 725 kPa
